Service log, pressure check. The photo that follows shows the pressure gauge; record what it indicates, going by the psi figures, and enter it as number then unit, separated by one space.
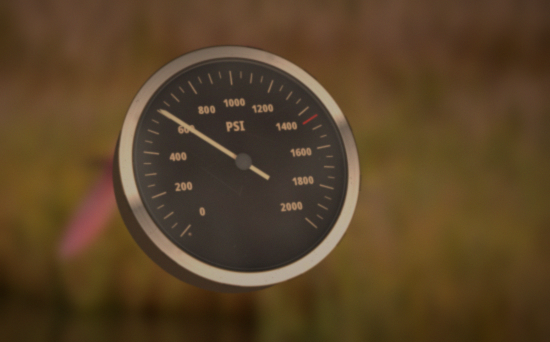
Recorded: 600 psi
